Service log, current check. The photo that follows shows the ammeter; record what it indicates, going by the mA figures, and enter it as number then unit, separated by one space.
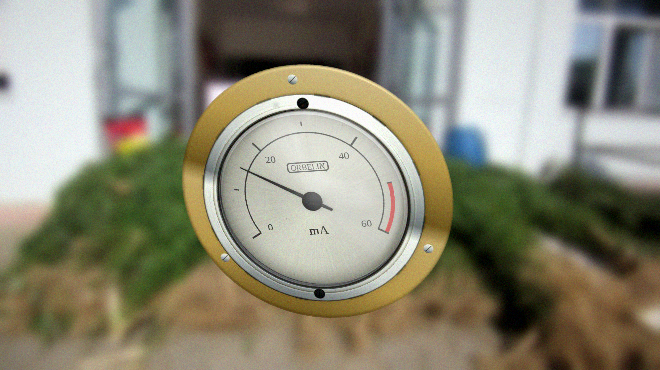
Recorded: 15 mA
